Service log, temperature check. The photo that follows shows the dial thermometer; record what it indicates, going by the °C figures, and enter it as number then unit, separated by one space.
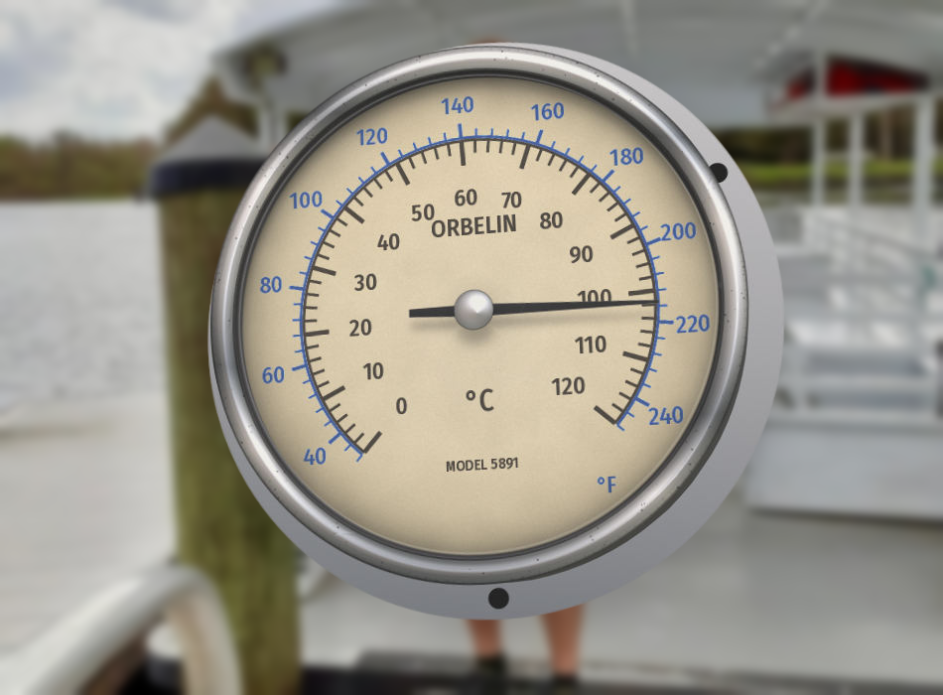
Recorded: 102 °C
